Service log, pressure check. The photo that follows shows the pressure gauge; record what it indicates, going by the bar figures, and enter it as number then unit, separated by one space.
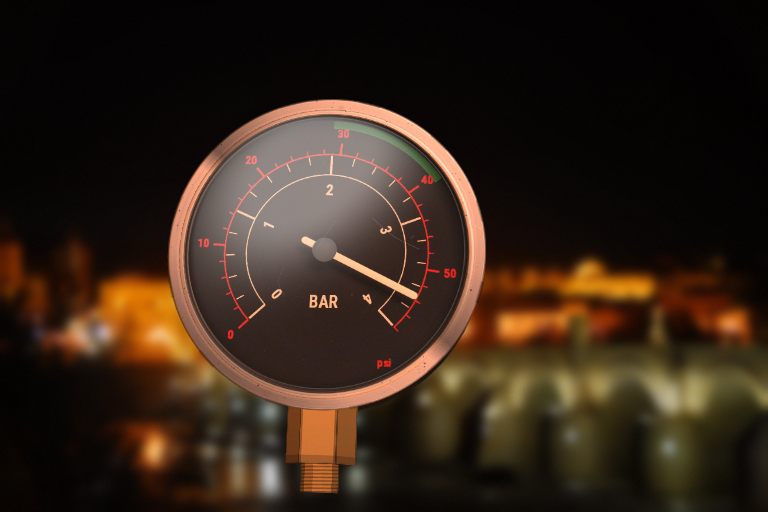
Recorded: 3.7 bar
